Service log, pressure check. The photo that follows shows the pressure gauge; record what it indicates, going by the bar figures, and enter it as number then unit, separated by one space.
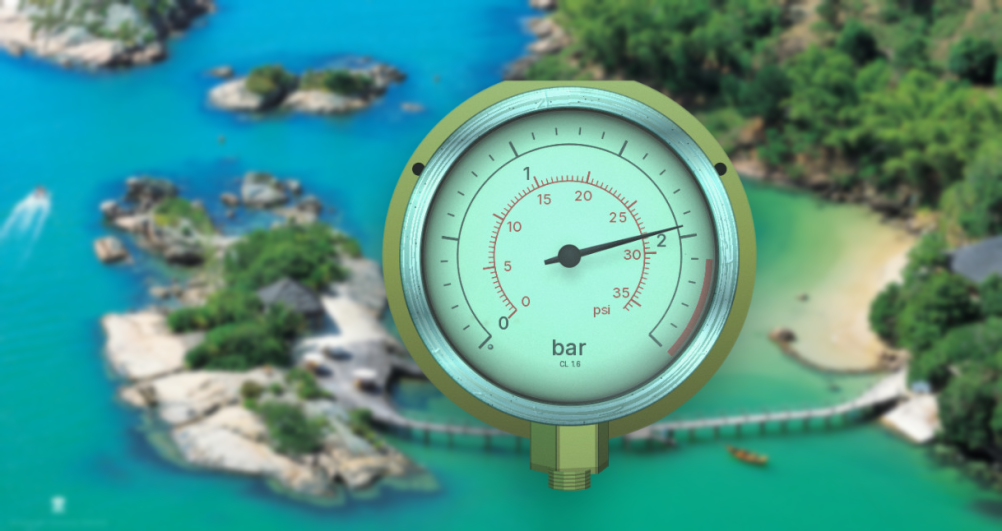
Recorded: 1.95 bar
